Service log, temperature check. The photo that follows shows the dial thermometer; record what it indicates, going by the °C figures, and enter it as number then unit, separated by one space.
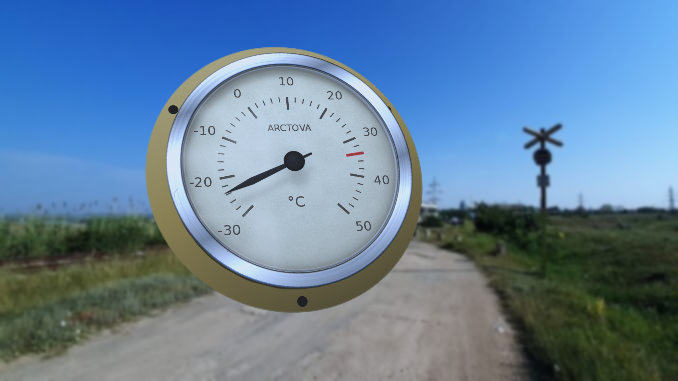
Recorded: -24 °C
